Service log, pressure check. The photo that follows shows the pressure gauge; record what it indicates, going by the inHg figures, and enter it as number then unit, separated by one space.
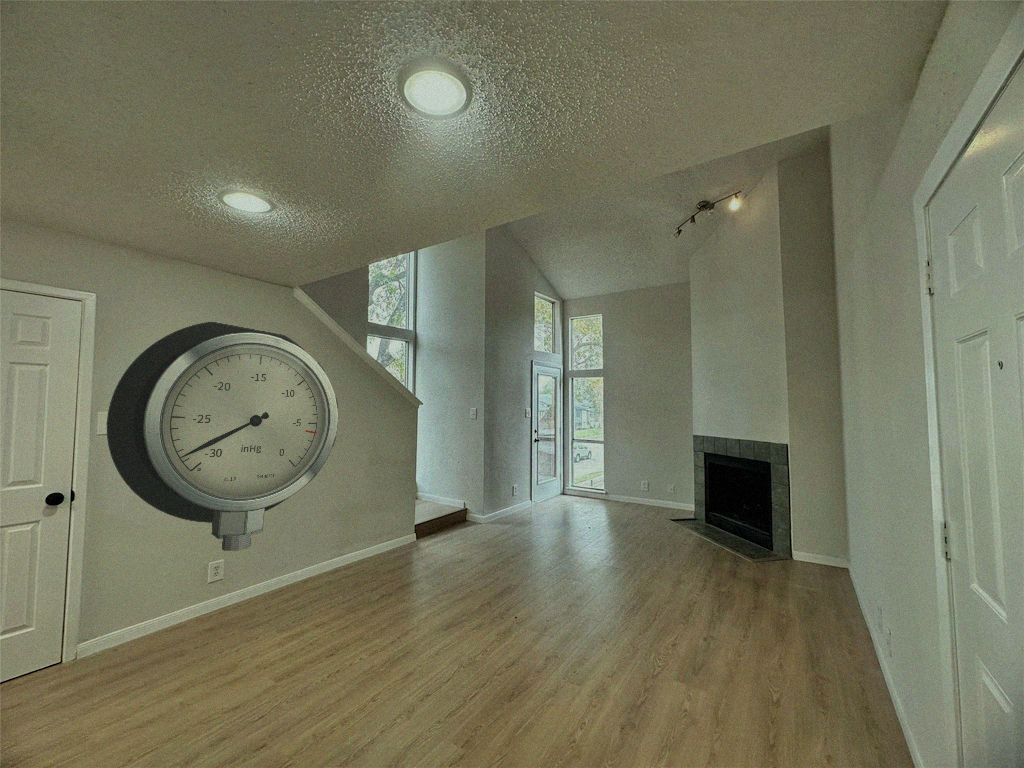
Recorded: -28.5 inHg
